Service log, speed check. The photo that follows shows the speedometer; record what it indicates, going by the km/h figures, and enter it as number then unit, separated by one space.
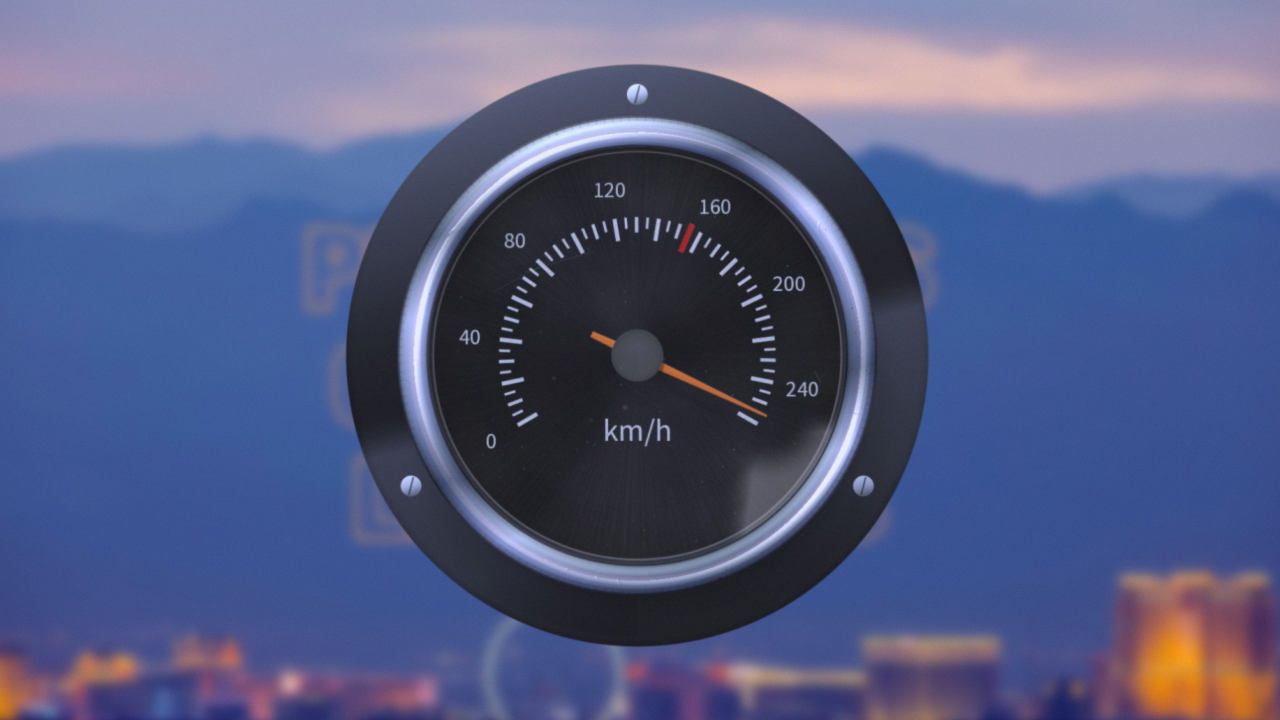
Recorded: 255 km/h
